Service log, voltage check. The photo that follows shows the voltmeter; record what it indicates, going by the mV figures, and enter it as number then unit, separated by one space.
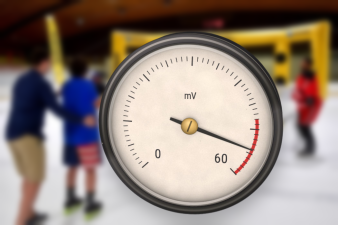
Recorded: 54 mV
